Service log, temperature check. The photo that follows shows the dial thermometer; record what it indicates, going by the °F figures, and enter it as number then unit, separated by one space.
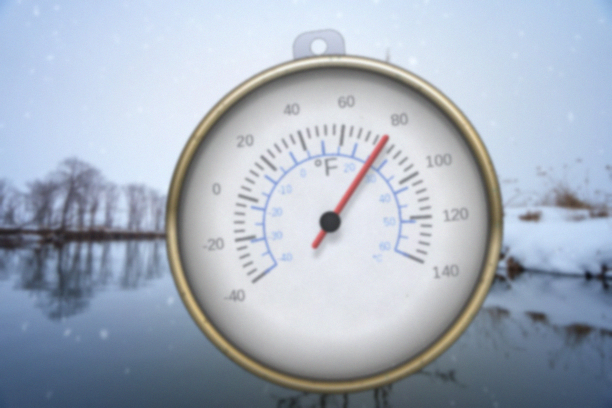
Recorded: 80 °F
